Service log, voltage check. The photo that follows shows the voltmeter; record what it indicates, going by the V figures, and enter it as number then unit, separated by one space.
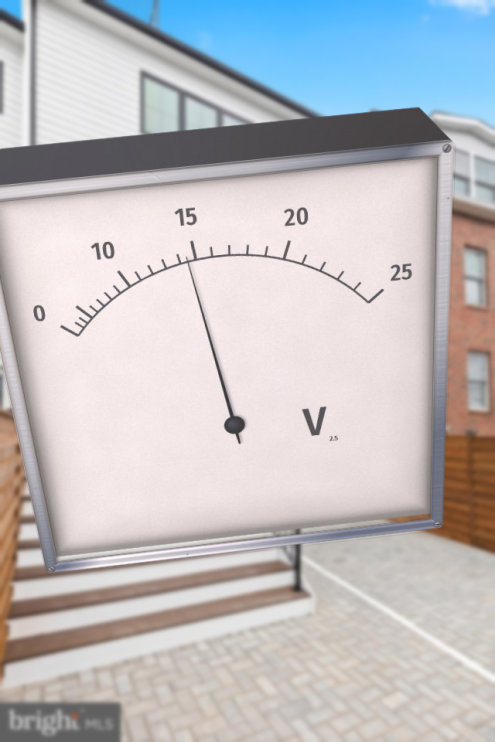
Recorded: 14.5 V
